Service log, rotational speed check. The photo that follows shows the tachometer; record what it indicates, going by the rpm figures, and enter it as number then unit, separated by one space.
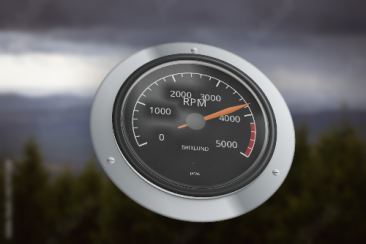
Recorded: 3800 rpm
